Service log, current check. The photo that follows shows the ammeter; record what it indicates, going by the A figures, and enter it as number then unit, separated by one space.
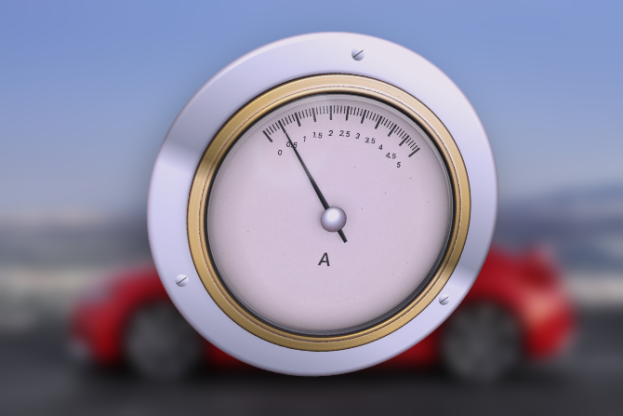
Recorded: 0.5 A
